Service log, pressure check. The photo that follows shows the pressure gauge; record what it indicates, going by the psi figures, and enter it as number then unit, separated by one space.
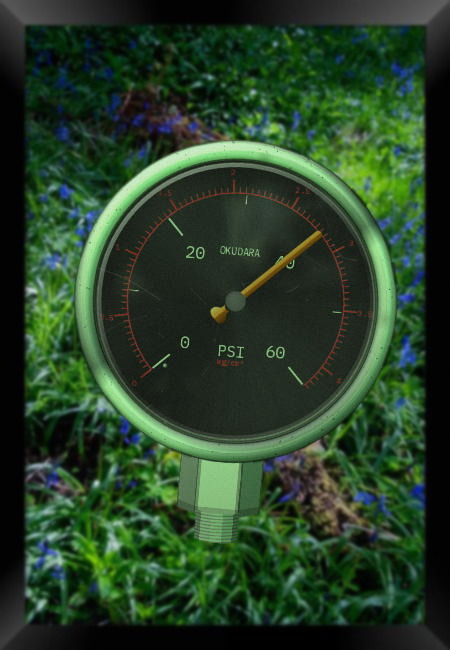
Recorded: 40 psi
